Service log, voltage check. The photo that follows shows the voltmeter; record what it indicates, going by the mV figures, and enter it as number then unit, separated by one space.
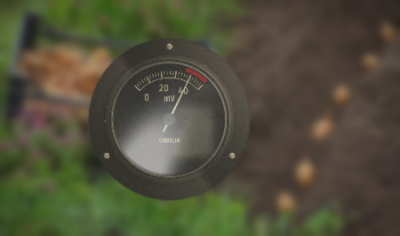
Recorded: 40 mV
